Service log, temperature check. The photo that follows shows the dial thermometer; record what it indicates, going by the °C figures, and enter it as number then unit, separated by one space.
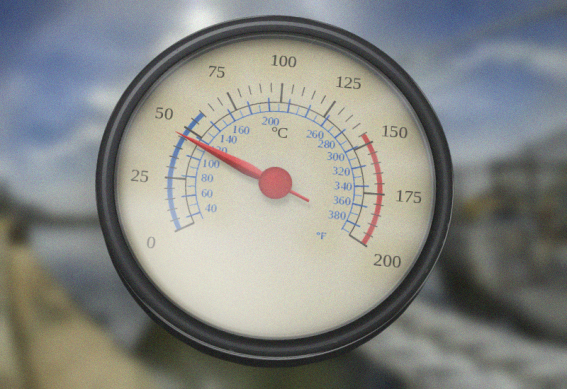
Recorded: 45 °C
